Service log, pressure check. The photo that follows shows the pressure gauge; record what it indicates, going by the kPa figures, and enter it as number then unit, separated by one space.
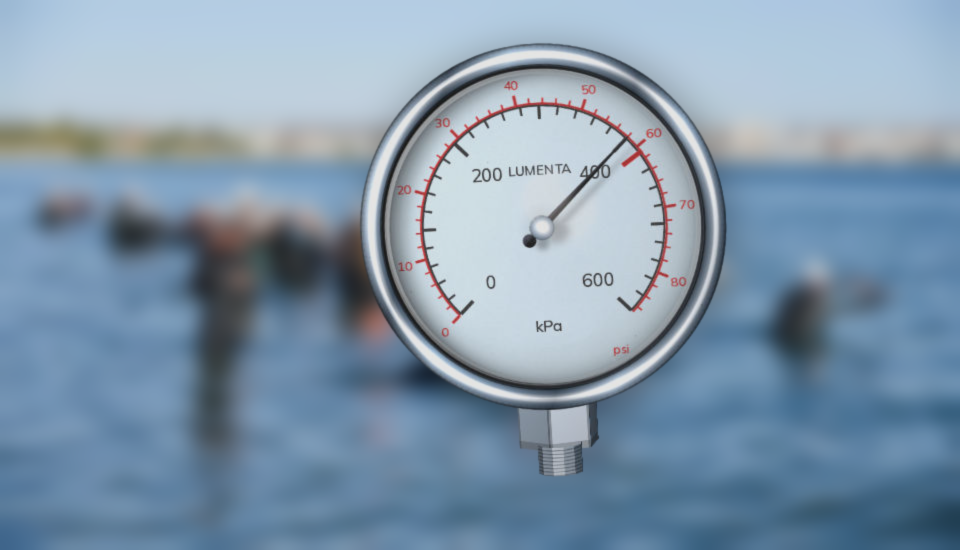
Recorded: 400 kPa
